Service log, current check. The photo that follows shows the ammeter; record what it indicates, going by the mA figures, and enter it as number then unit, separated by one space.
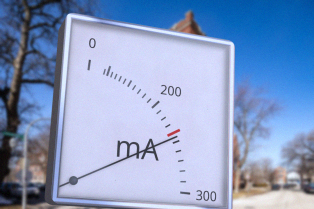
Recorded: 245 mA
